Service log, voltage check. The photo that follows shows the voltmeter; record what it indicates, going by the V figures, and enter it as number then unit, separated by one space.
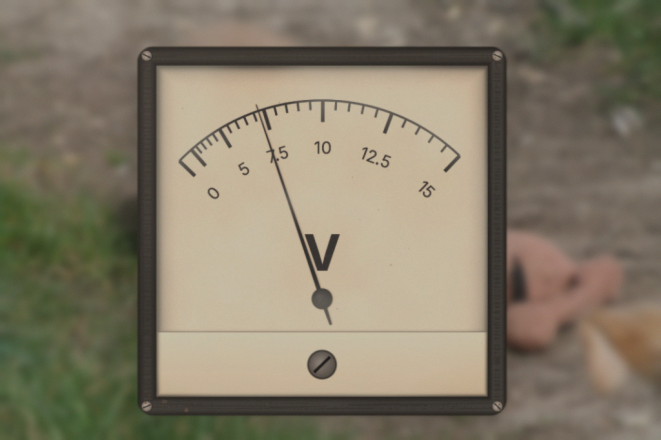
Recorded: 7.25 V
